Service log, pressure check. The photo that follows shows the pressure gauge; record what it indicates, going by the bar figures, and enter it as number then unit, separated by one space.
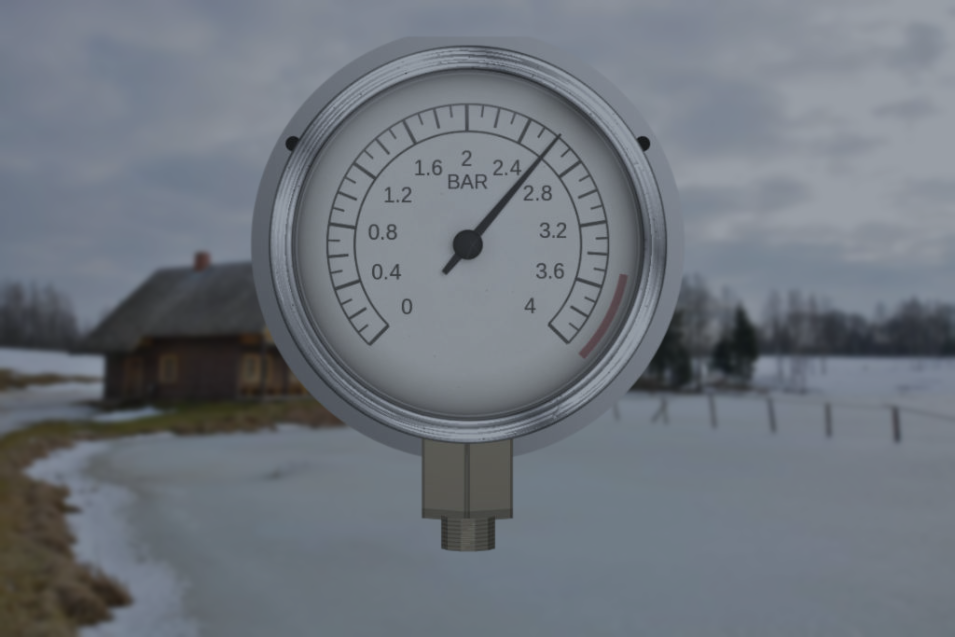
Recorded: 2.6 bar
